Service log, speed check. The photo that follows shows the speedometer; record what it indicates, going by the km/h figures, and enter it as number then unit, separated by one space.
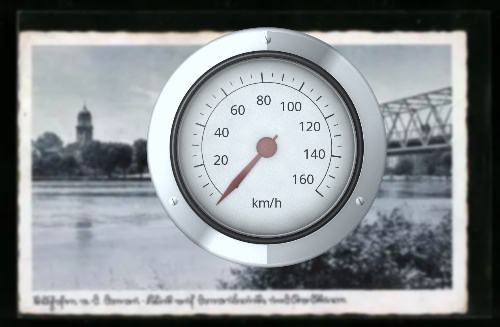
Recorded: 0 km/h
